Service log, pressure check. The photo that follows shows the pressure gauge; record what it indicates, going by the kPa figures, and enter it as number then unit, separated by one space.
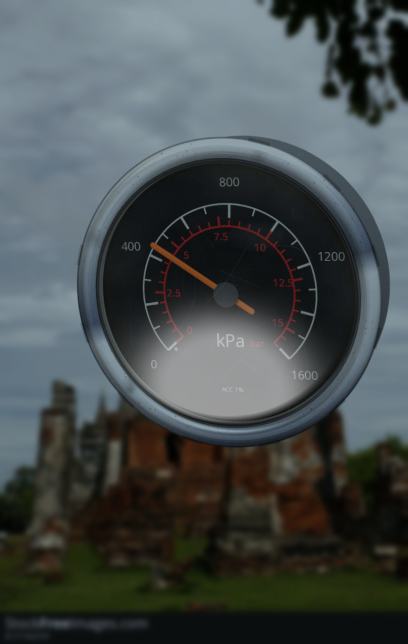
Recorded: 450 kPa
